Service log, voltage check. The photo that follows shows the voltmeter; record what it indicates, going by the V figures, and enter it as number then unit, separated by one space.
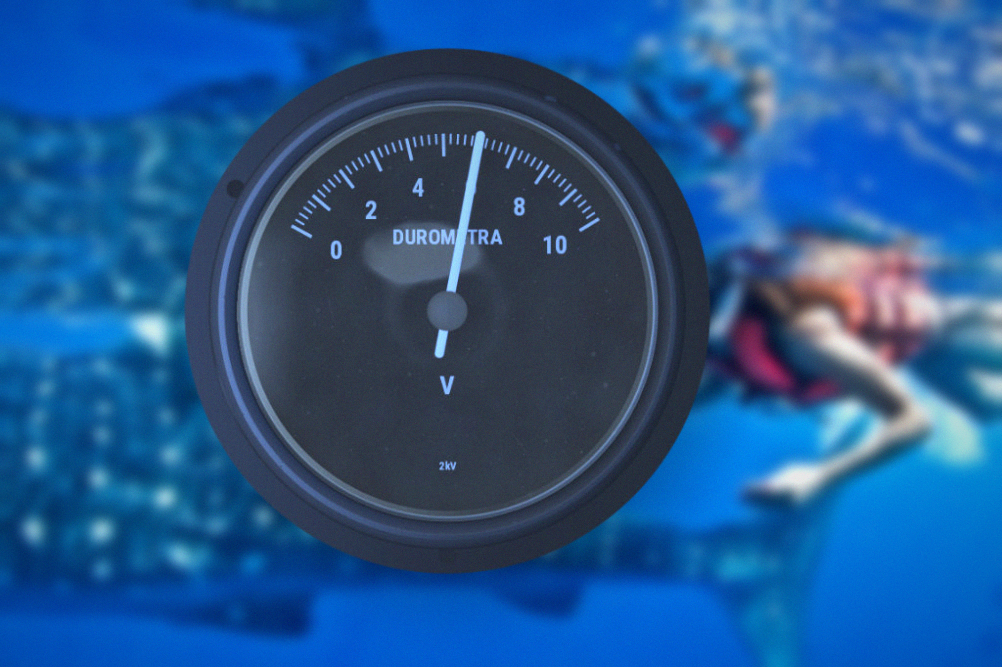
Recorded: 6 V
